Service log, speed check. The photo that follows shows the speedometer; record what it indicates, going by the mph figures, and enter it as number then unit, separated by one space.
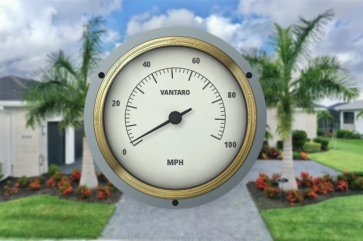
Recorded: 2 mph
